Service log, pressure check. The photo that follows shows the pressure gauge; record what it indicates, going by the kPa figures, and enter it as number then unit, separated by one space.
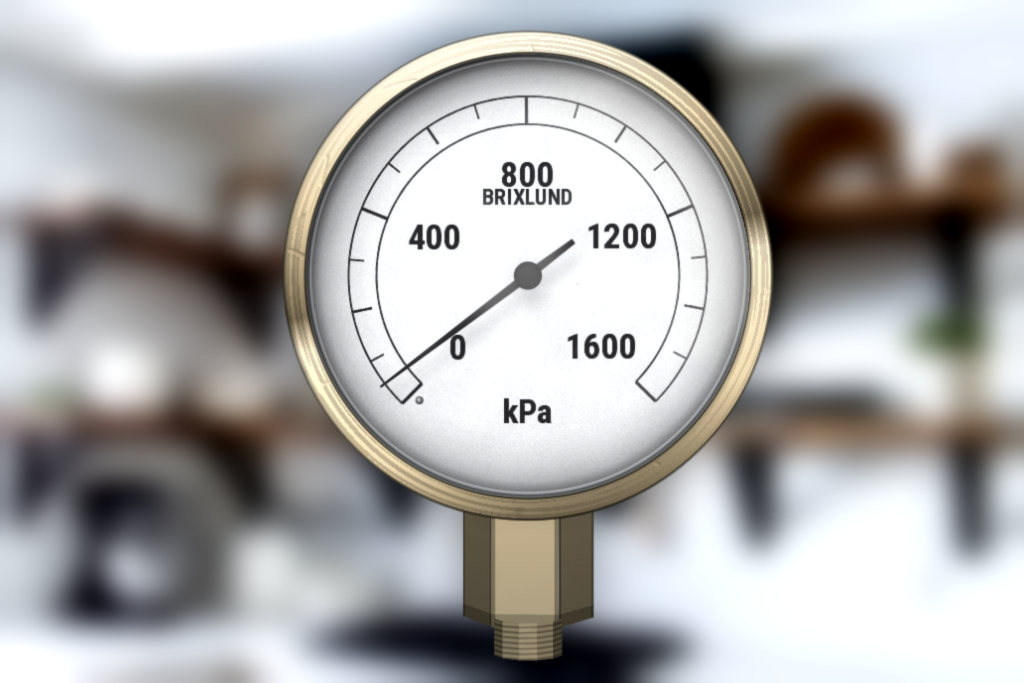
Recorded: 50 kPa
